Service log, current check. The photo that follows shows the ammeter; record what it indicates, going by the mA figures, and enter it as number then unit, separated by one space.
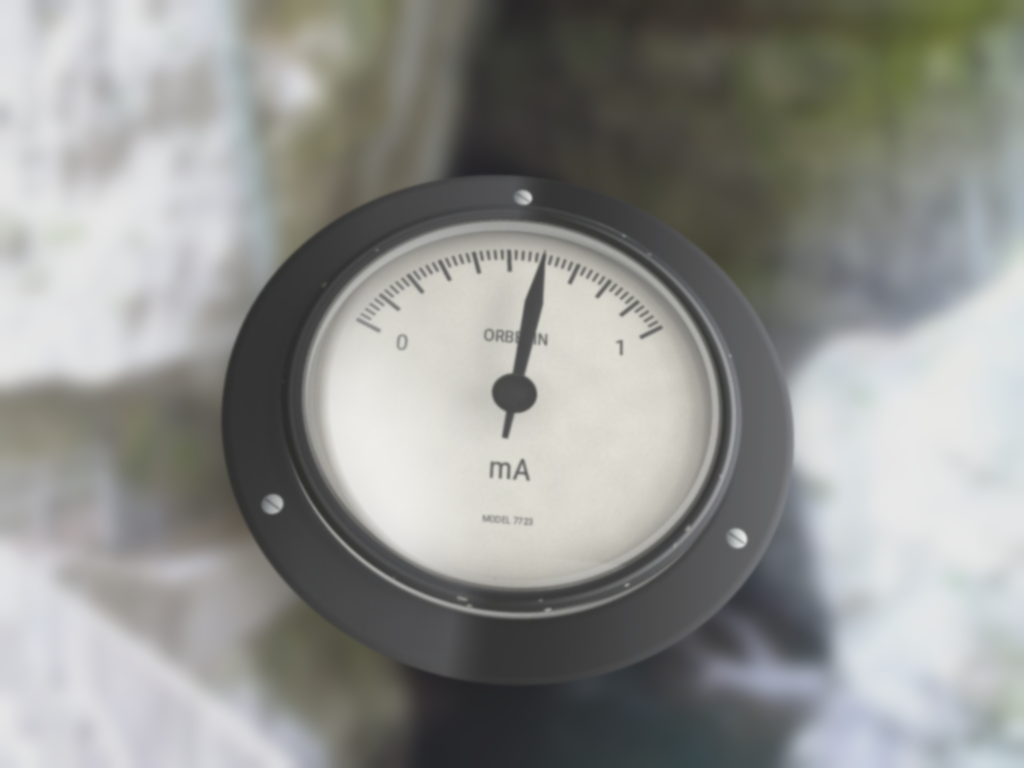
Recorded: 0.6 mA
